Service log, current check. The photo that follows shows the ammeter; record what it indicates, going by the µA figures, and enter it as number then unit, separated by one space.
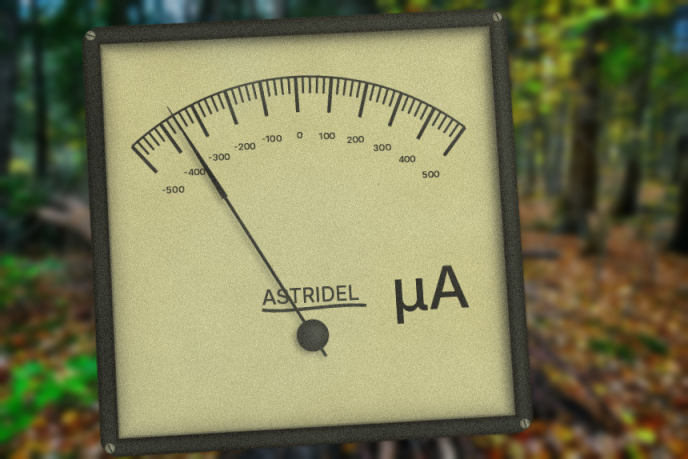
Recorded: -360 µA
